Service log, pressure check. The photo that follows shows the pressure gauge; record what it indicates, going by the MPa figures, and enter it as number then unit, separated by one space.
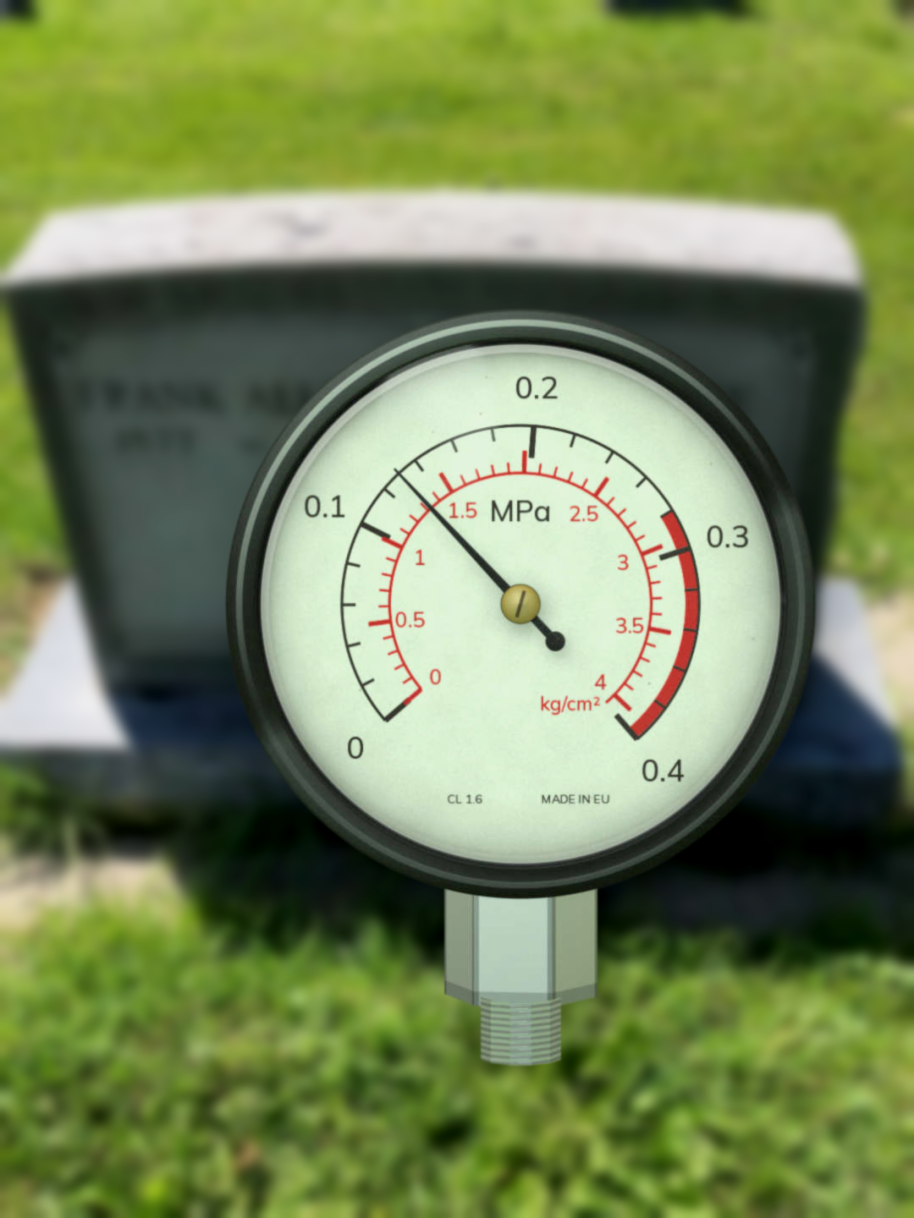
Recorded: 0.13 MPa
